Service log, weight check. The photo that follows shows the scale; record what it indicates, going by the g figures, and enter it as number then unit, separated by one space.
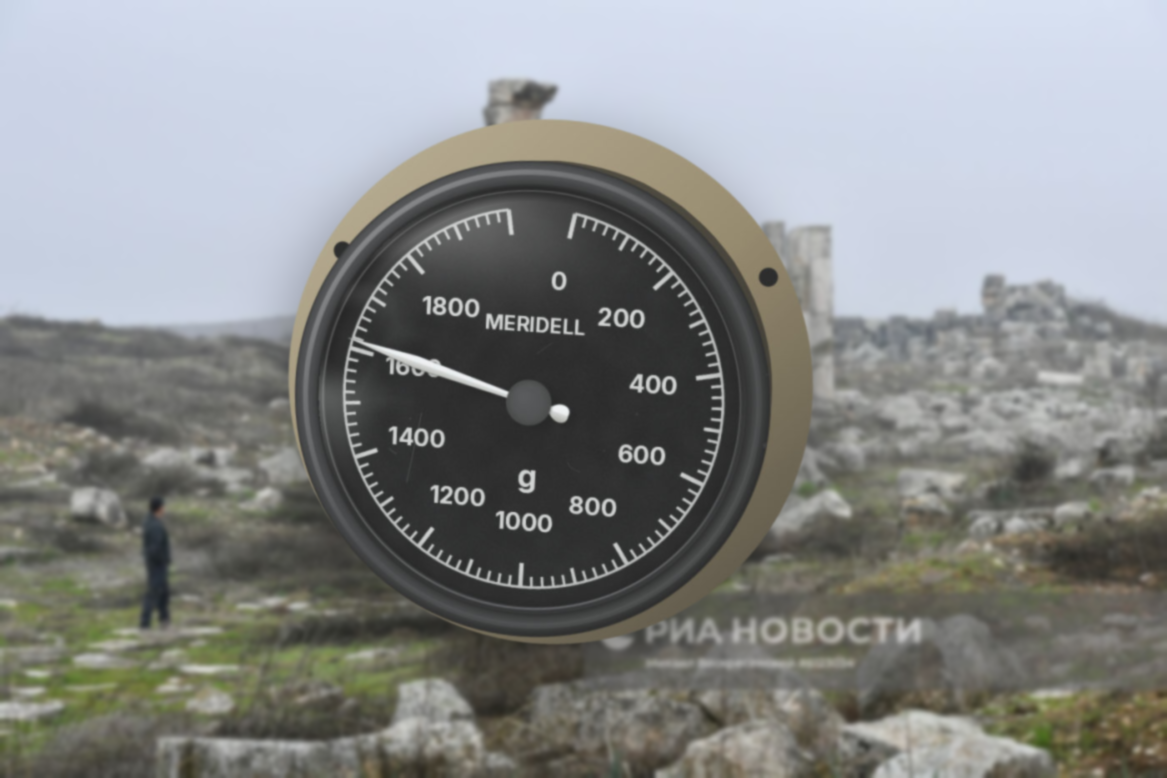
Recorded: 1620 g
